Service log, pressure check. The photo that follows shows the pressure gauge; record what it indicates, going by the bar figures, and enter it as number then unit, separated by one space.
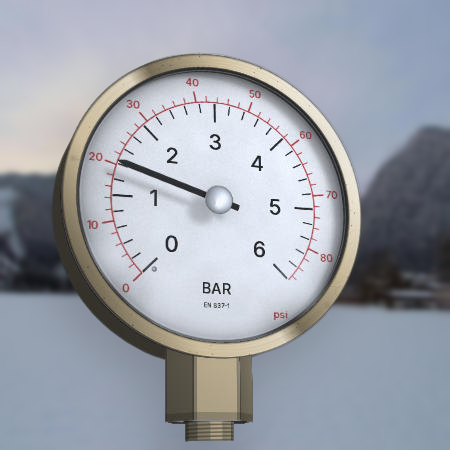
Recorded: 1.4 bar
